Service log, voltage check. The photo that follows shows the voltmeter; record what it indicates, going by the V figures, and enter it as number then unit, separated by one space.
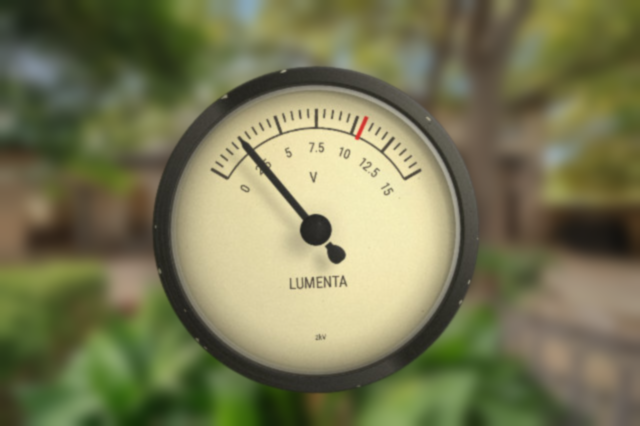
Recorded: 2.5 V
